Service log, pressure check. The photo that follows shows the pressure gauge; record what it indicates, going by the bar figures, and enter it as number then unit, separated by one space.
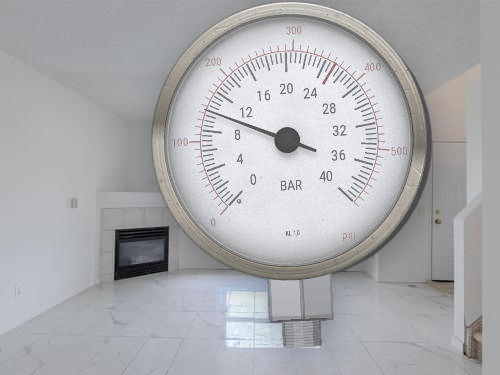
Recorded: 10 bar
